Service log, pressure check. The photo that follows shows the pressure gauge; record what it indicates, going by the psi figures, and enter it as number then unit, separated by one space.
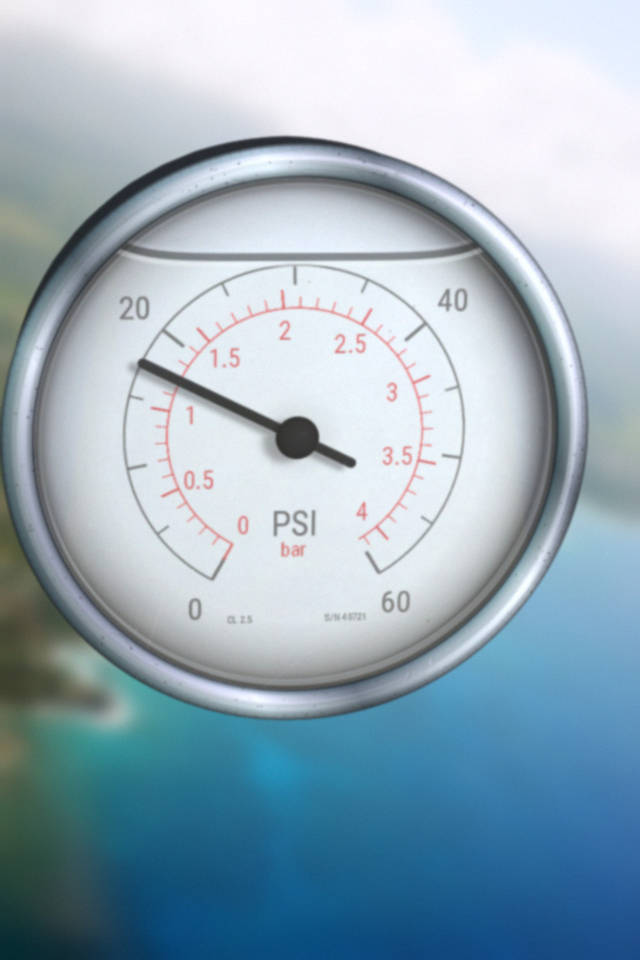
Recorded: 17.5 psi
